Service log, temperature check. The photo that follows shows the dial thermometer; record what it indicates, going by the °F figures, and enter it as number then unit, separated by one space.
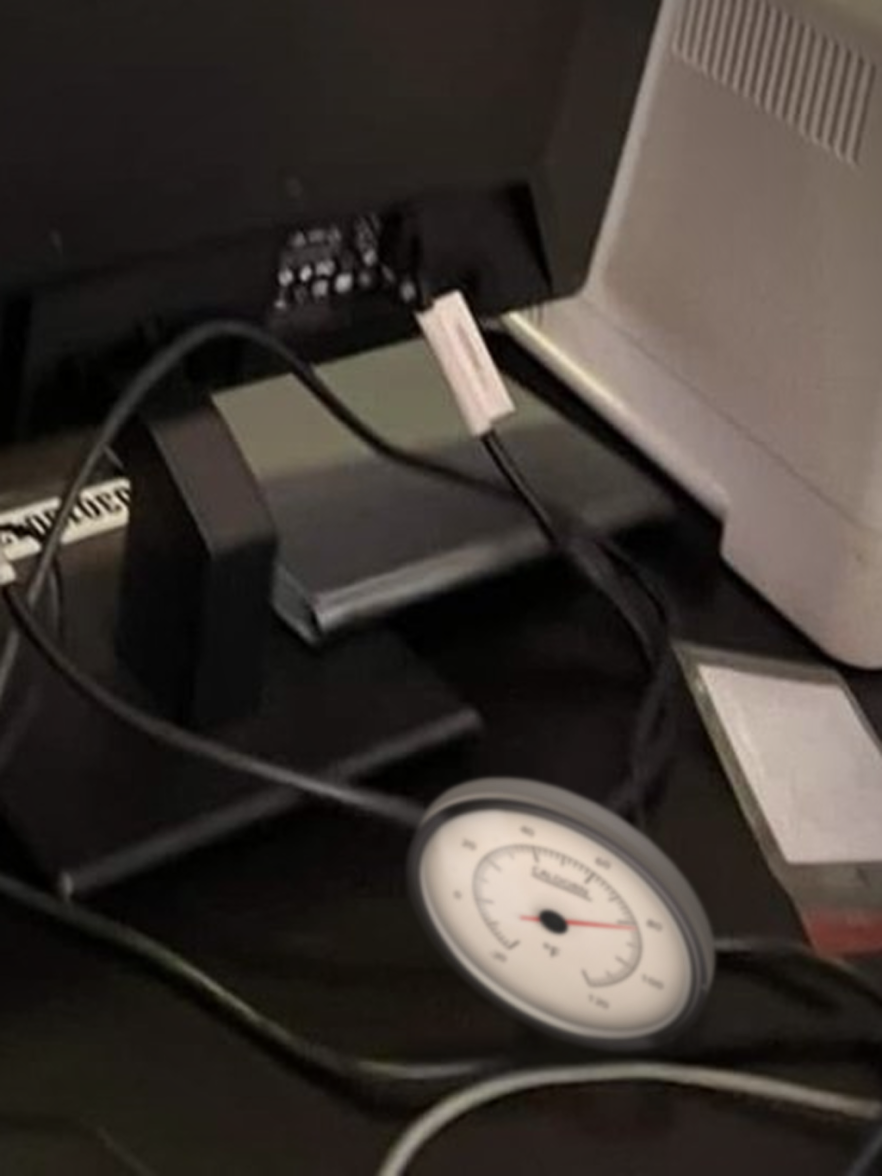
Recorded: 80 °F
